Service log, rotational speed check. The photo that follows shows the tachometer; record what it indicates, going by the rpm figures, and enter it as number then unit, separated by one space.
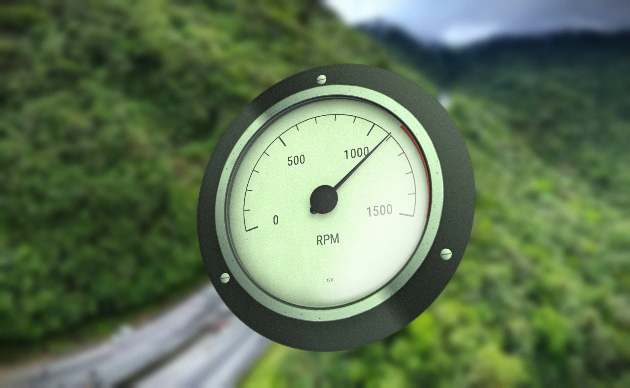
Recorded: 1100 rpm
